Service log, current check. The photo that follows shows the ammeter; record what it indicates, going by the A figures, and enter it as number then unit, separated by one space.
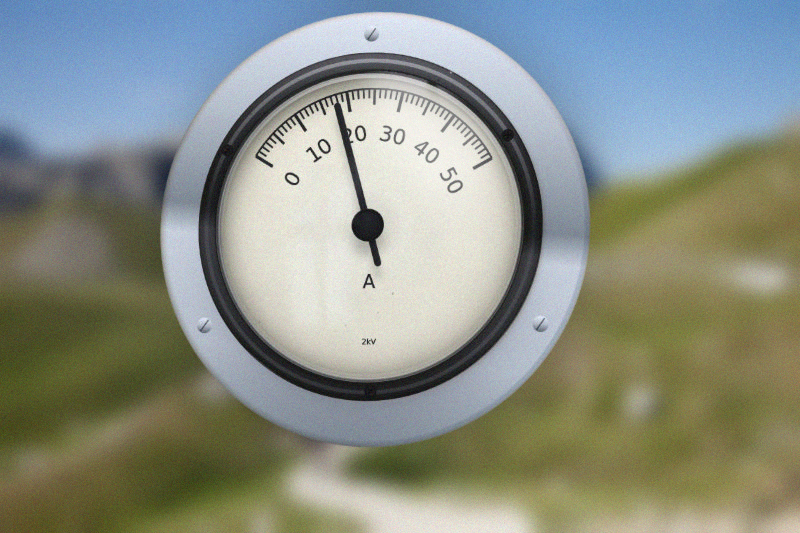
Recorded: 18 A
